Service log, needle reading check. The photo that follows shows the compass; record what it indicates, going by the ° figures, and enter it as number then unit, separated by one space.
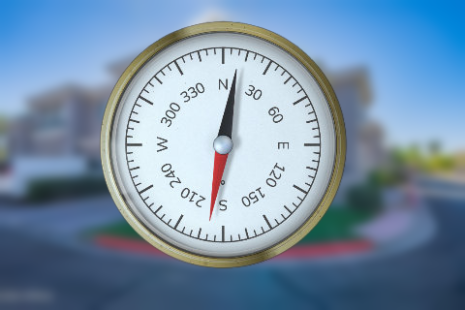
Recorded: 190 °
